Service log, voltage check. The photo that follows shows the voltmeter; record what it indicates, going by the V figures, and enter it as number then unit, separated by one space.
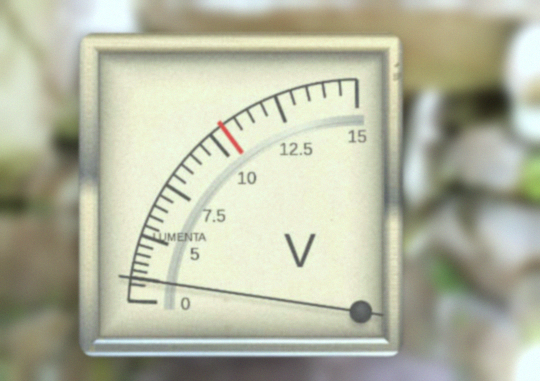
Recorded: 2.5 V
